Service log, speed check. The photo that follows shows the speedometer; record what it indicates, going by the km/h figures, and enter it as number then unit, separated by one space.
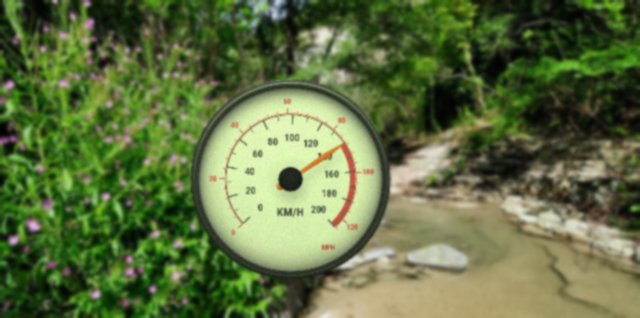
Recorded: 140 km/h
